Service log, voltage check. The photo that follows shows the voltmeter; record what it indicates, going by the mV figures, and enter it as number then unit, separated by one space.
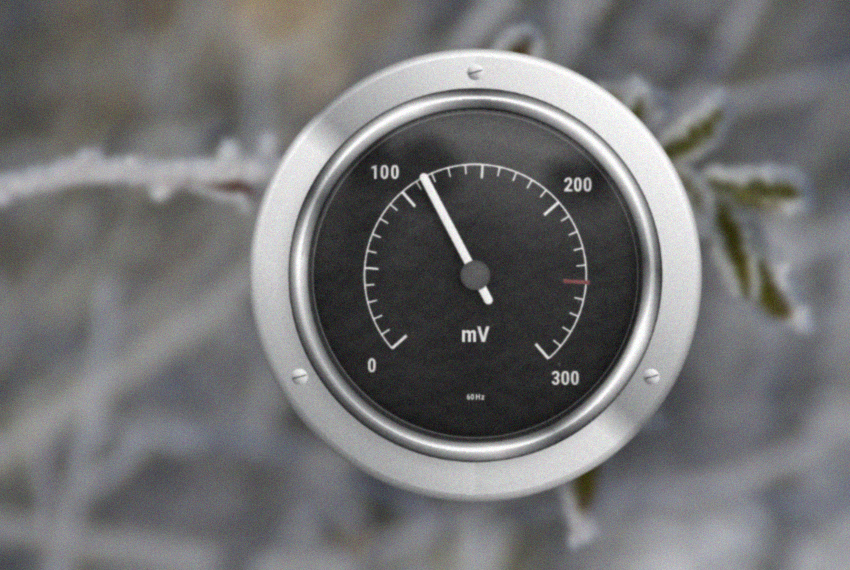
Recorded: 115 mV
